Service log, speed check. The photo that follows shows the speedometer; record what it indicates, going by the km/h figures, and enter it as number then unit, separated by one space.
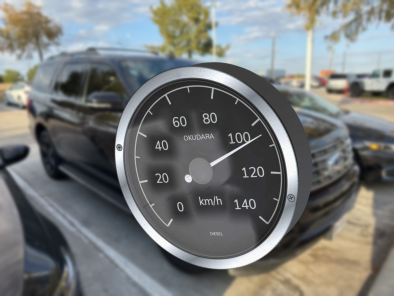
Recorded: 105 km/h
